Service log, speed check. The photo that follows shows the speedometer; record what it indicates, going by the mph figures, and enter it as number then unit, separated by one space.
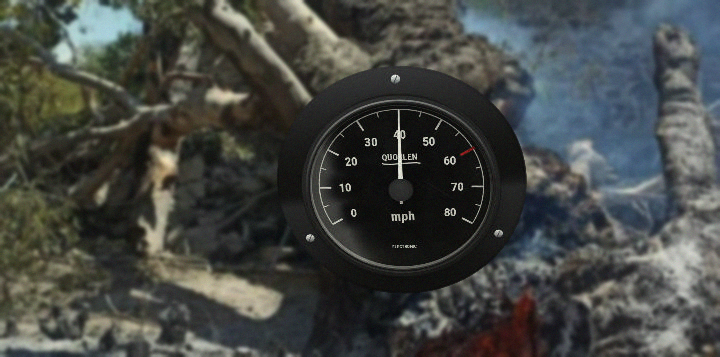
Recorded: 40 mph
